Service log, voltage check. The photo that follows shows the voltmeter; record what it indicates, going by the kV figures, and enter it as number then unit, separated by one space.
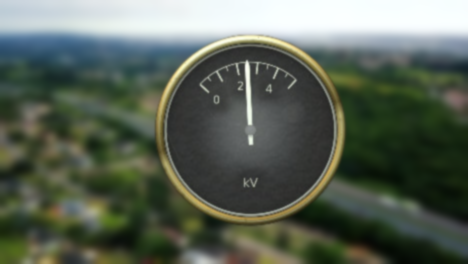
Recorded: 2.5 kV
